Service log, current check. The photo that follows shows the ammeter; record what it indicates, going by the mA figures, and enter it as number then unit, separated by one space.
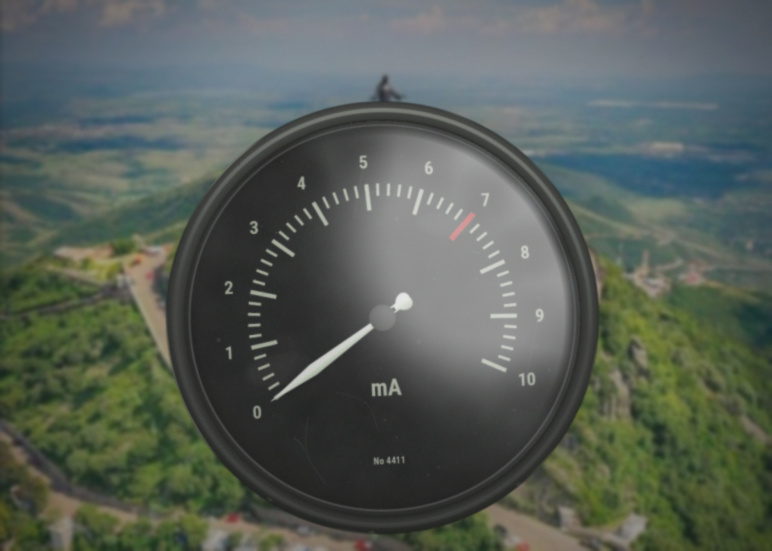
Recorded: 0 mA
